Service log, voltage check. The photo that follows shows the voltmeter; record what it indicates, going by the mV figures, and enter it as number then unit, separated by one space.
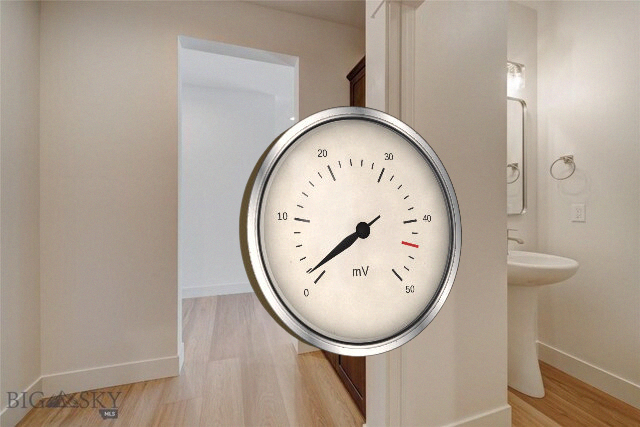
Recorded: 2 mV
